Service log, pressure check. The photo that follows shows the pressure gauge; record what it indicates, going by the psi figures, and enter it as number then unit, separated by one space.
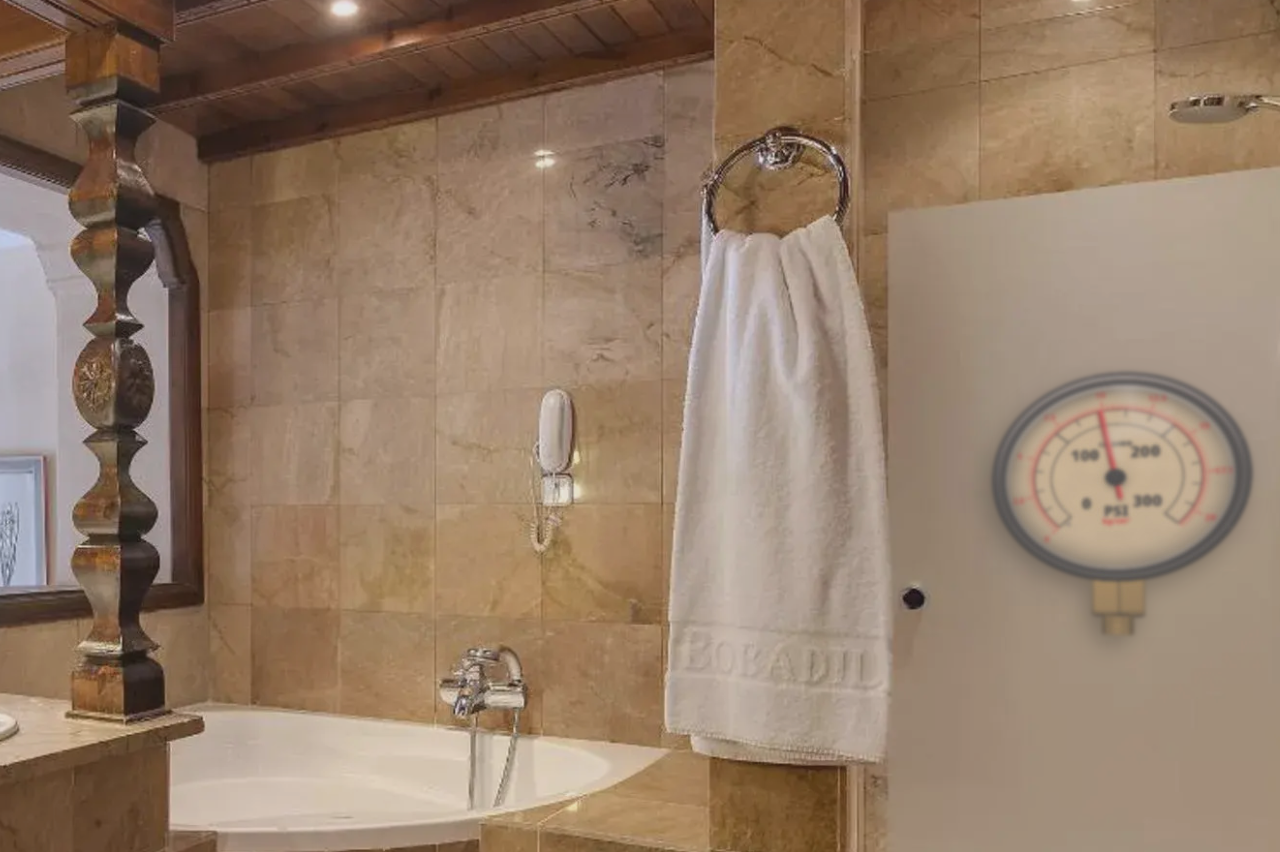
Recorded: 140 psi
